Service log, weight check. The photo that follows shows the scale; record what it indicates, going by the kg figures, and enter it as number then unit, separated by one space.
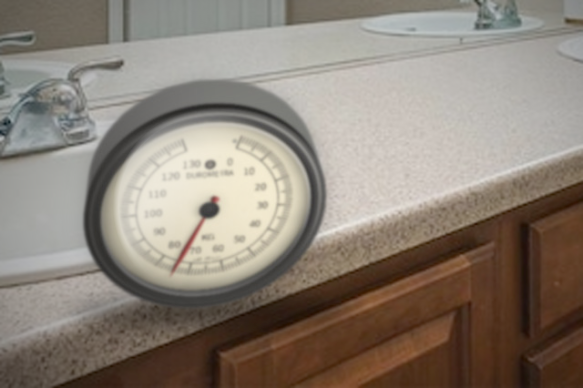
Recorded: 75 kg
